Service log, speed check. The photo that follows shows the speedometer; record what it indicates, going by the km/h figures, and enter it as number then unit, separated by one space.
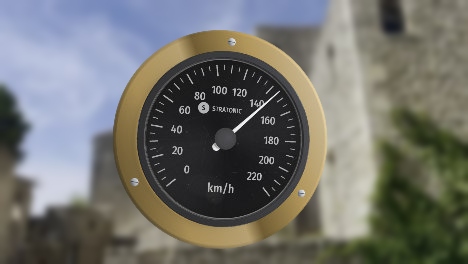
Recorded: 145 km/h
